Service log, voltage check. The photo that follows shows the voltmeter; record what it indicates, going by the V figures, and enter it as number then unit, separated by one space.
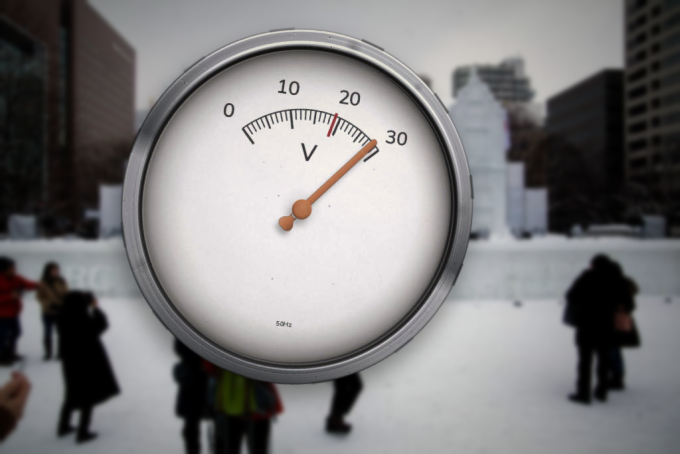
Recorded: 28 V
